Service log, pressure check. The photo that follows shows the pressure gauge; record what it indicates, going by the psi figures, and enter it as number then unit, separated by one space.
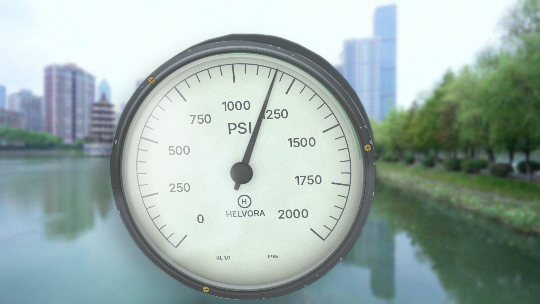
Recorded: 1175 psi
